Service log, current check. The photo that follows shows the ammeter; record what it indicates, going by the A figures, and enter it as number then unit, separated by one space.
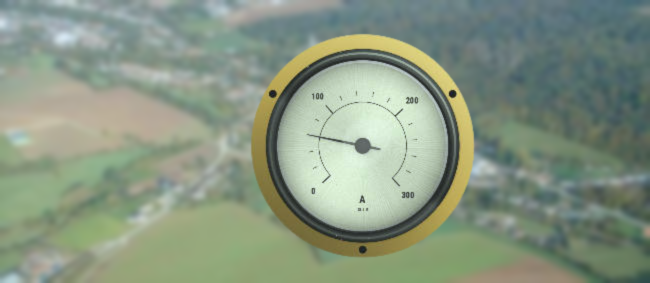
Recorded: 60 A
